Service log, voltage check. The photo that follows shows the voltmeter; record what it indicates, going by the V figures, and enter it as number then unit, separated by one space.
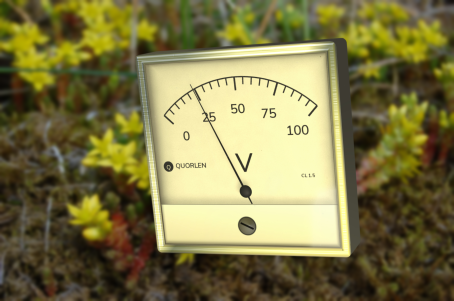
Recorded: 25 V
